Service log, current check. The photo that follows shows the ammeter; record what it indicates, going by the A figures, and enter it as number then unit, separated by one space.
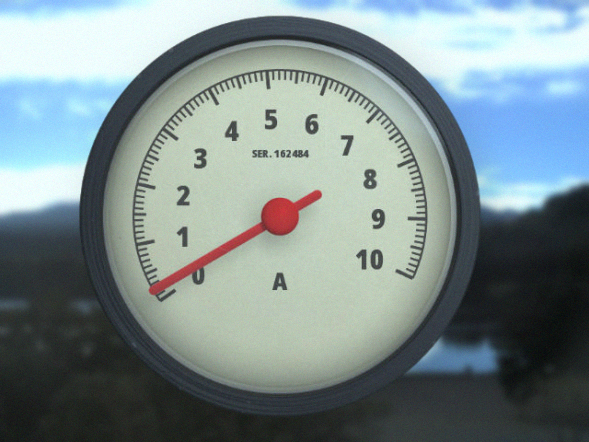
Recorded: 0.2 A
